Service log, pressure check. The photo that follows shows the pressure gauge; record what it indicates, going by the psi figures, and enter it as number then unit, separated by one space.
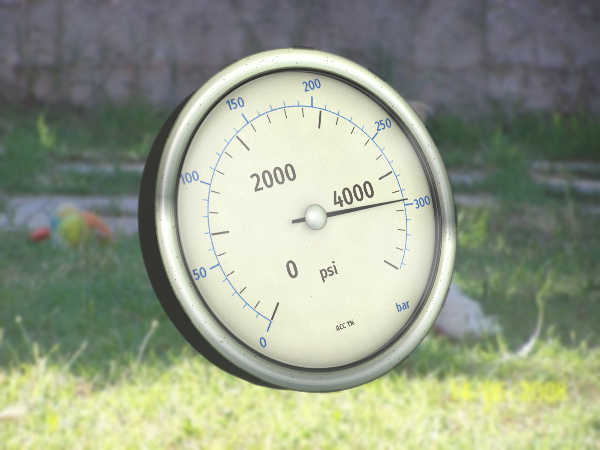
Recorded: 4300 psi
